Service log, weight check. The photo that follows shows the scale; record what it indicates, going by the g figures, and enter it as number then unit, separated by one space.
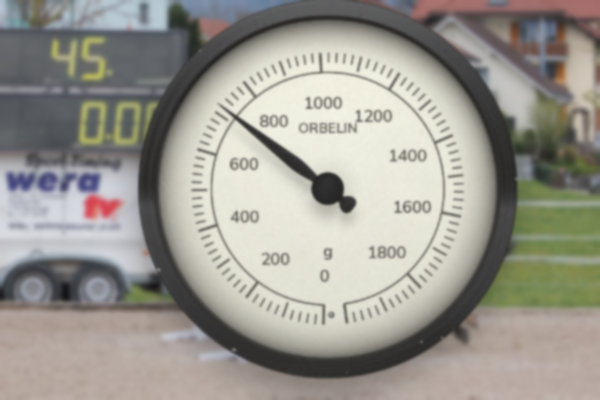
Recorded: 720 g
